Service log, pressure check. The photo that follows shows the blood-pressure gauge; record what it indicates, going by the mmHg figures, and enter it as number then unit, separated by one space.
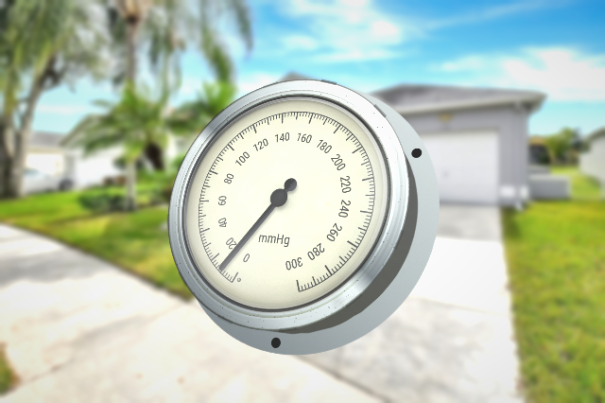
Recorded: 10 mmHg
